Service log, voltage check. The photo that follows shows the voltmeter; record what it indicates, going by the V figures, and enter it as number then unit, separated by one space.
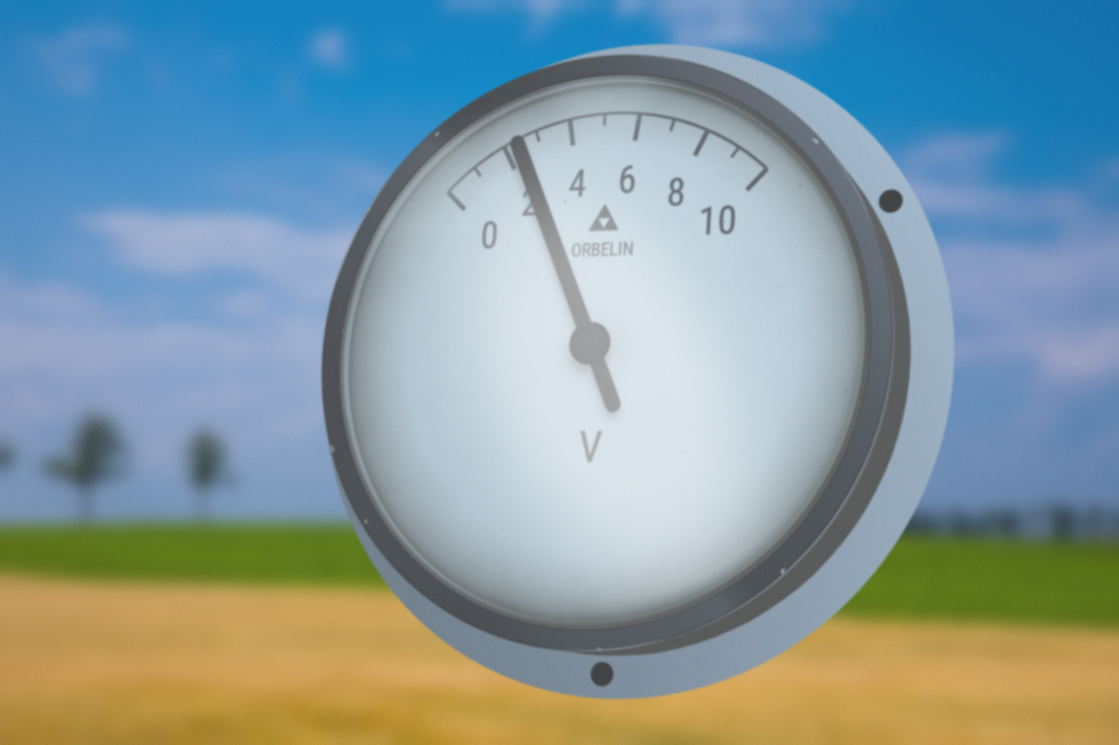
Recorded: 2.5 V
